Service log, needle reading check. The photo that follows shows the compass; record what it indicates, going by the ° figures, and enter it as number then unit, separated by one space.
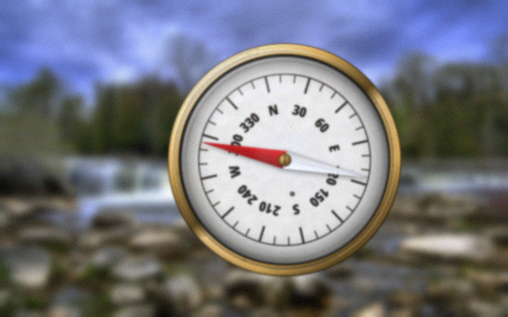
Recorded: 295 °
